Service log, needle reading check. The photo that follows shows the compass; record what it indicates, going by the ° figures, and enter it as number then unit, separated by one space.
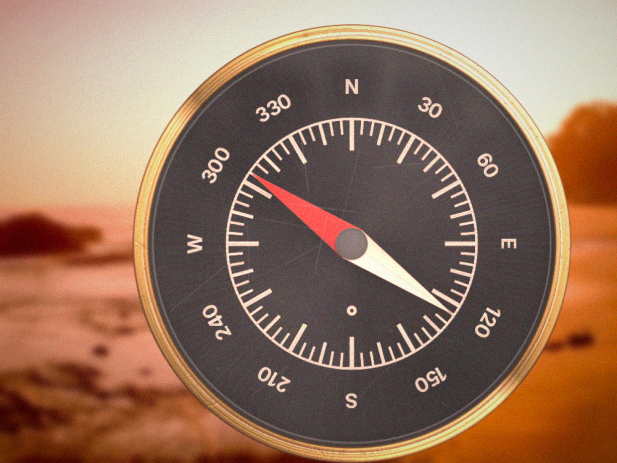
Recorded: 305 °
